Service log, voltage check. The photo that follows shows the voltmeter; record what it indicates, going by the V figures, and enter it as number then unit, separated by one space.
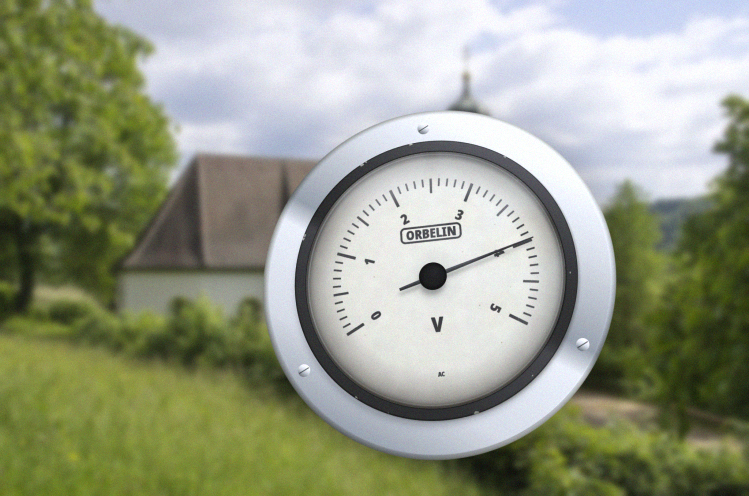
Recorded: 4 V
